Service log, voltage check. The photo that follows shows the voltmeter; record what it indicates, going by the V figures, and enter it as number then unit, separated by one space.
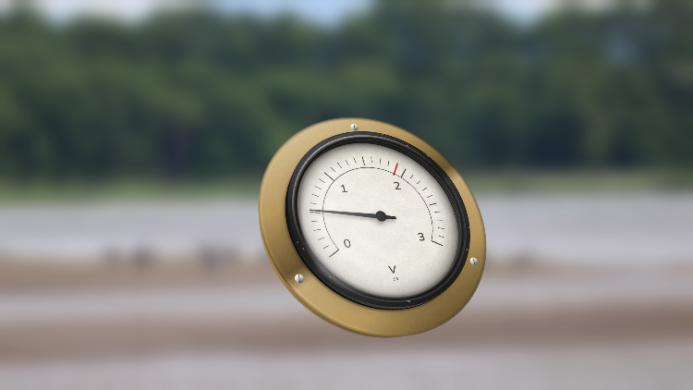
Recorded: 0.5 V
